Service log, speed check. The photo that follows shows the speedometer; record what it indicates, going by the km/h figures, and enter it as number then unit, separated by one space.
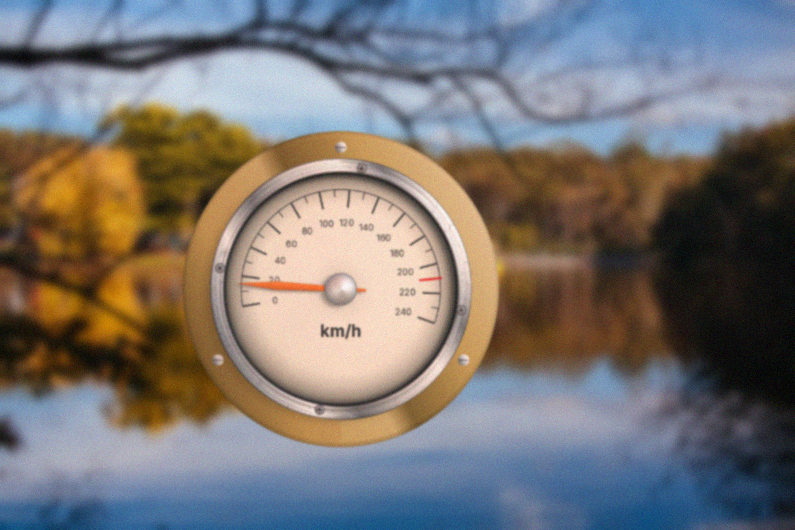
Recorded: 15 km/h
